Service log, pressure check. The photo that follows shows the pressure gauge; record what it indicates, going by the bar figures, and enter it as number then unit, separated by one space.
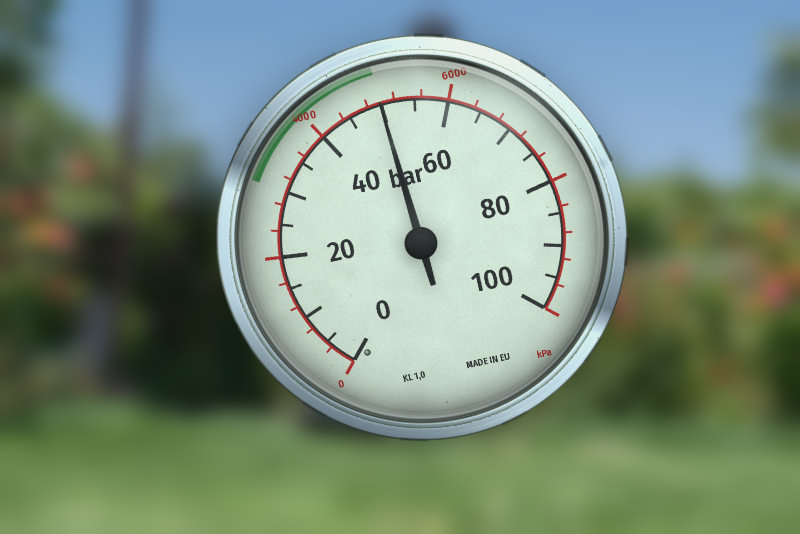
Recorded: 50 bar
